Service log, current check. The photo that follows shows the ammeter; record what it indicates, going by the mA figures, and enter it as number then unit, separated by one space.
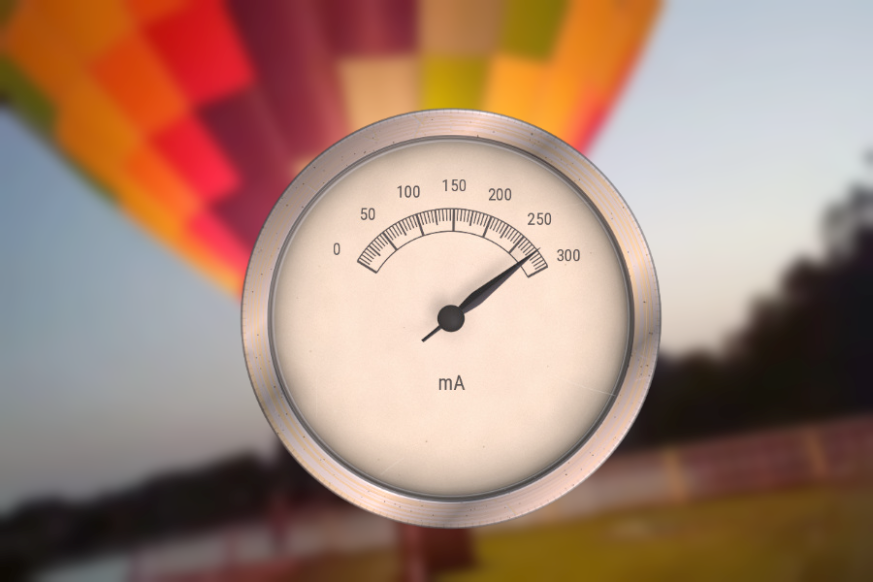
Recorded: 275 mA
